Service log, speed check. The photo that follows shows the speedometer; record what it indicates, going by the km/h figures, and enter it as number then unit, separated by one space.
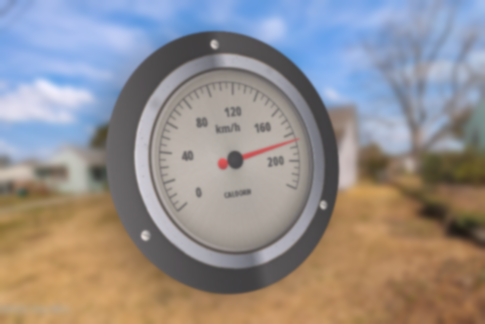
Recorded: 185 km/h
